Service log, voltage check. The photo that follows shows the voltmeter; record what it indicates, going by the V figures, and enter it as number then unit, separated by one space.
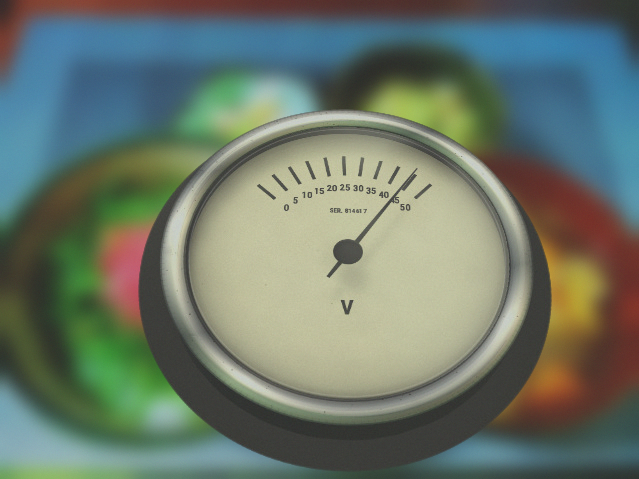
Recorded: 45 V
